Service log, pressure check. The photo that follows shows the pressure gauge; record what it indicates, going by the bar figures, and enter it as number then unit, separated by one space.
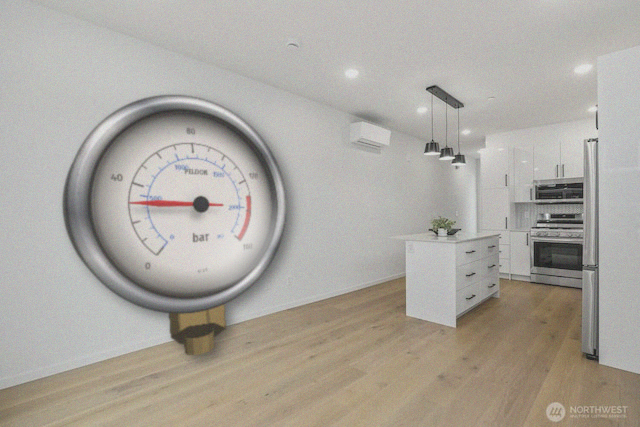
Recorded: 30 bar
